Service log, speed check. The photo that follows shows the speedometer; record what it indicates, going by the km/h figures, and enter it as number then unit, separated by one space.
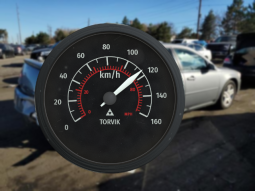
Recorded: 115 km/h
